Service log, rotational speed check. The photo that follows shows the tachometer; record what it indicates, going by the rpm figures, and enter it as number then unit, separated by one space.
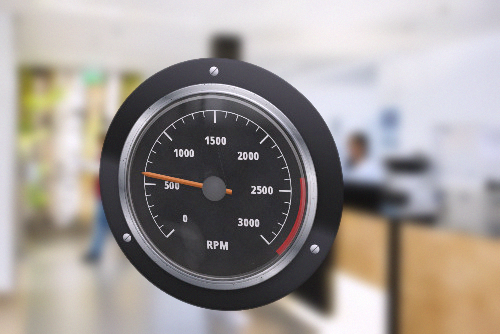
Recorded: 600 rpm
